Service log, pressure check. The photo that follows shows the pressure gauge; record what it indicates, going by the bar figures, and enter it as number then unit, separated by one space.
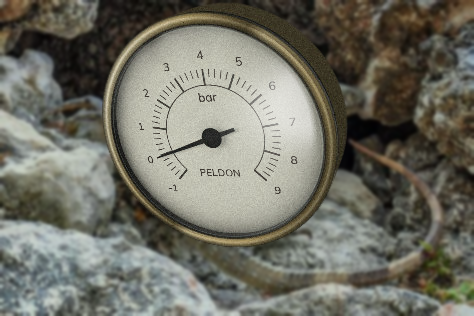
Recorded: 0 bar
